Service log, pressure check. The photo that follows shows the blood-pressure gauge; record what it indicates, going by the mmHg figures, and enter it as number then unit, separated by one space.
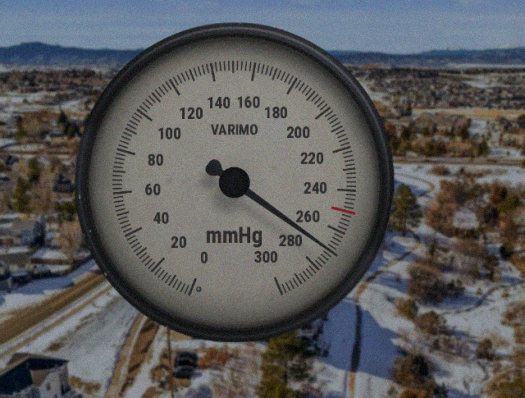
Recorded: 270 mmHg
